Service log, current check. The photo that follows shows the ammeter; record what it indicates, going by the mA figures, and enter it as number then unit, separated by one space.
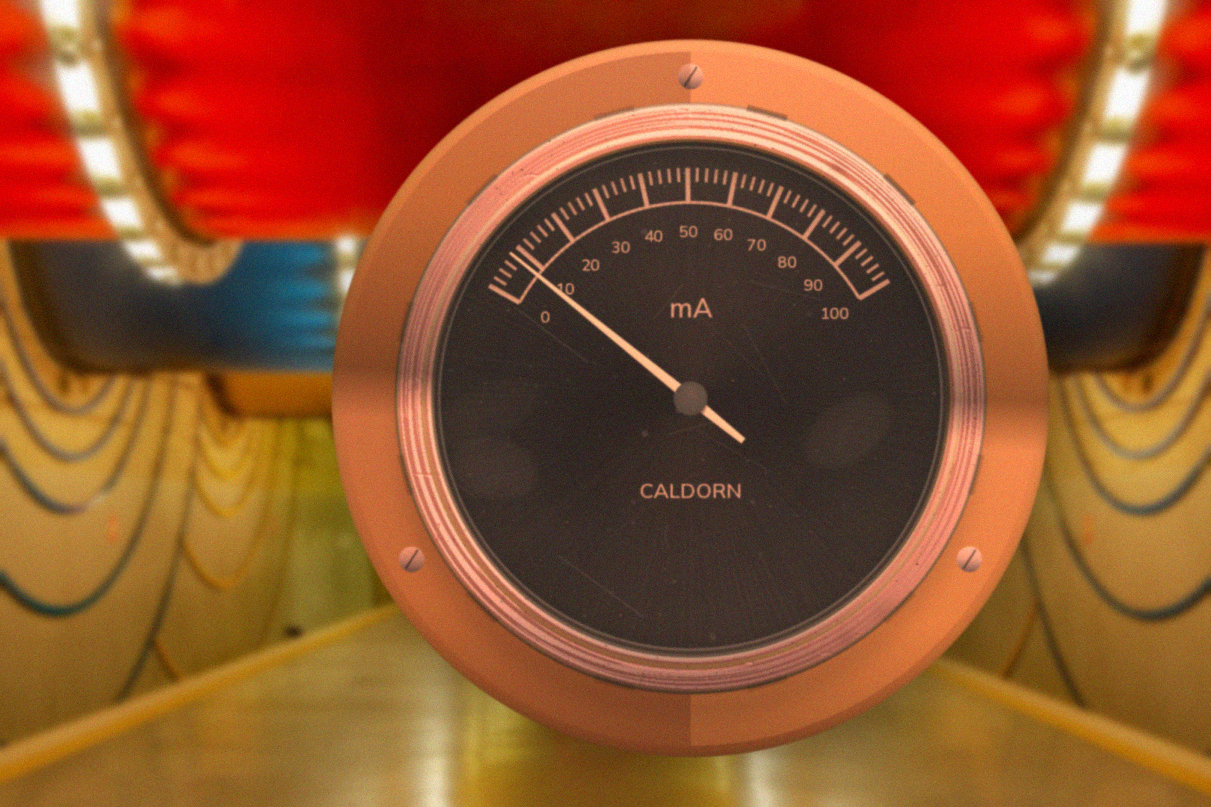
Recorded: 8 mA
